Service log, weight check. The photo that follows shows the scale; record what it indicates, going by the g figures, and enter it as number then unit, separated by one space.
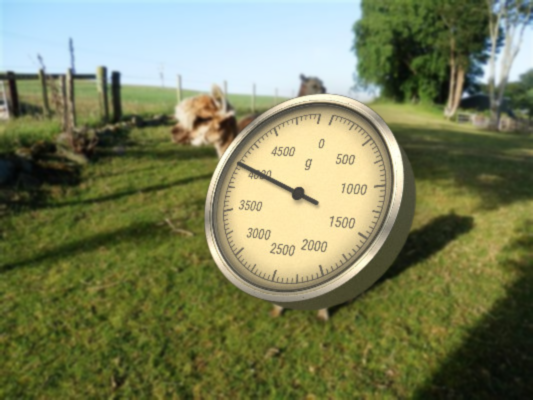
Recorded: 4000 g
